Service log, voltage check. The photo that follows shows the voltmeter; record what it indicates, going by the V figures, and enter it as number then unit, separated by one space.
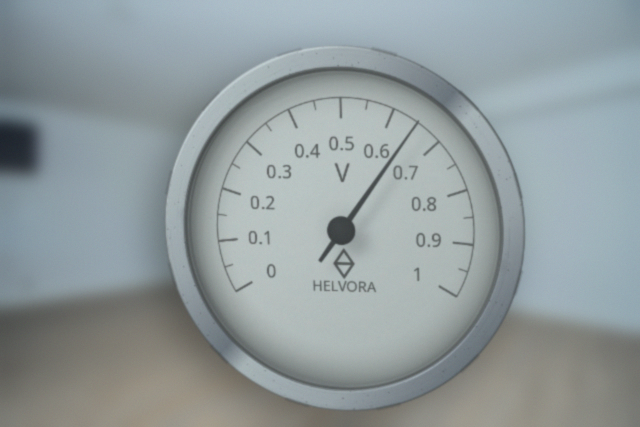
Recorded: 0.65 V
